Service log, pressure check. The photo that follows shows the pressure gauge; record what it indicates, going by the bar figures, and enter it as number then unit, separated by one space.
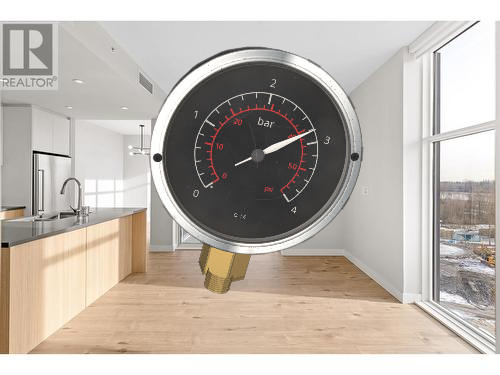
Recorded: 2.8 bar
